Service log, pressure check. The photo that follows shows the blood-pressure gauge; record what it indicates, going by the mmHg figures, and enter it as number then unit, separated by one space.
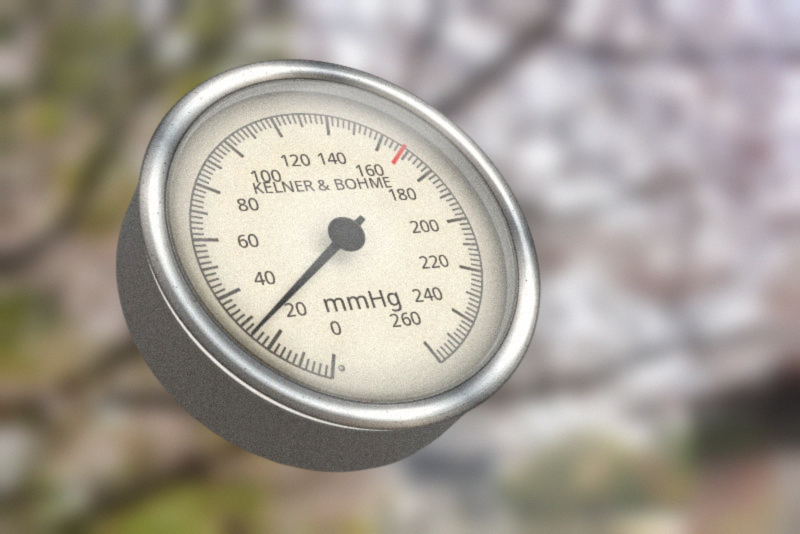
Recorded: 26 mmHg
